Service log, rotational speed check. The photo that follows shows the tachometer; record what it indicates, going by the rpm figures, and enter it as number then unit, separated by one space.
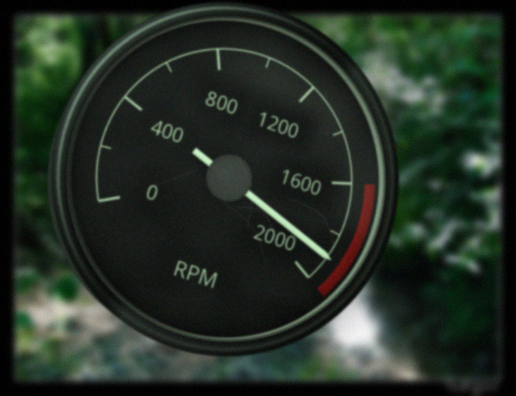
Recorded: 1900 rpm
